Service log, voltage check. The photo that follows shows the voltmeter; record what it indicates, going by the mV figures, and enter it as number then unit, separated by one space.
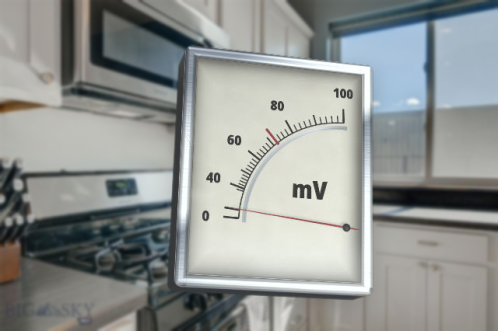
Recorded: 20 mV
